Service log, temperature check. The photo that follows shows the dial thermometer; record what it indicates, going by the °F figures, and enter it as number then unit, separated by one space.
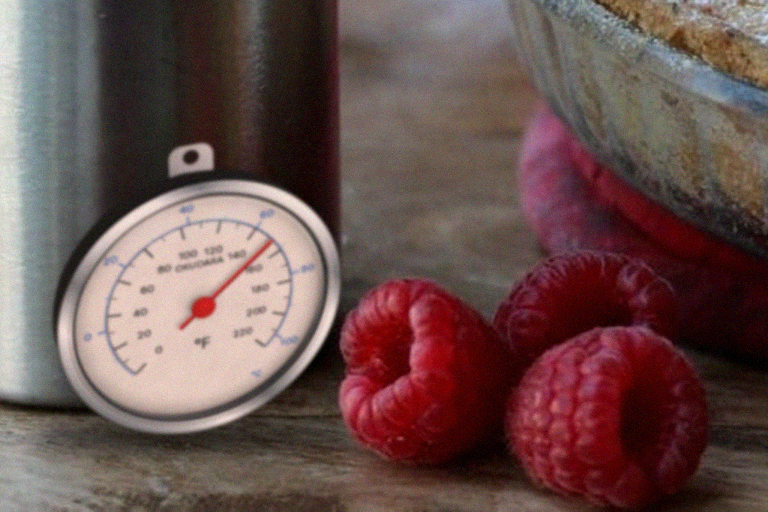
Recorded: 150 °F
